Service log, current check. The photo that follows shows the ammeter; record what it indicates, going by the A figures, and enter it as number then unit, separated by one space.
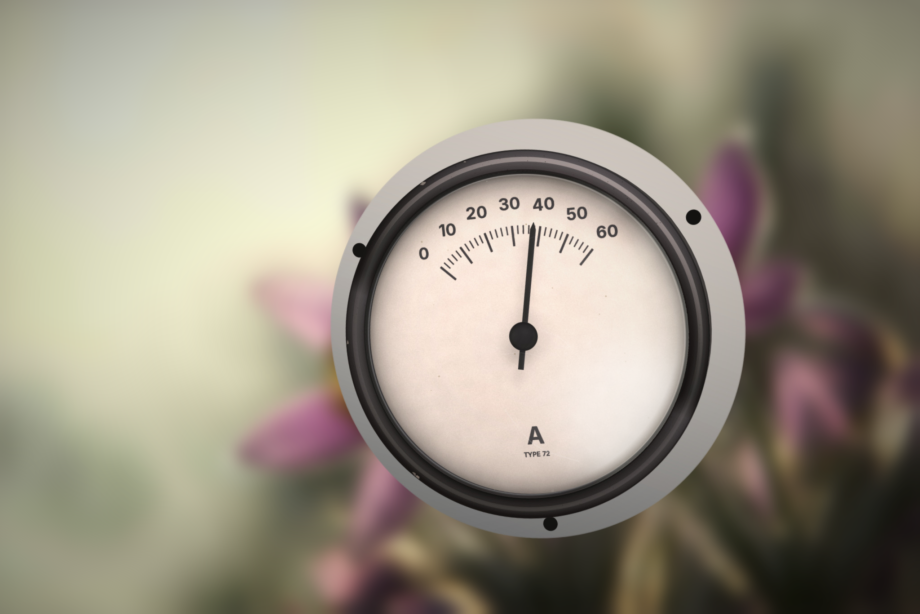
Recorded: 38 A
